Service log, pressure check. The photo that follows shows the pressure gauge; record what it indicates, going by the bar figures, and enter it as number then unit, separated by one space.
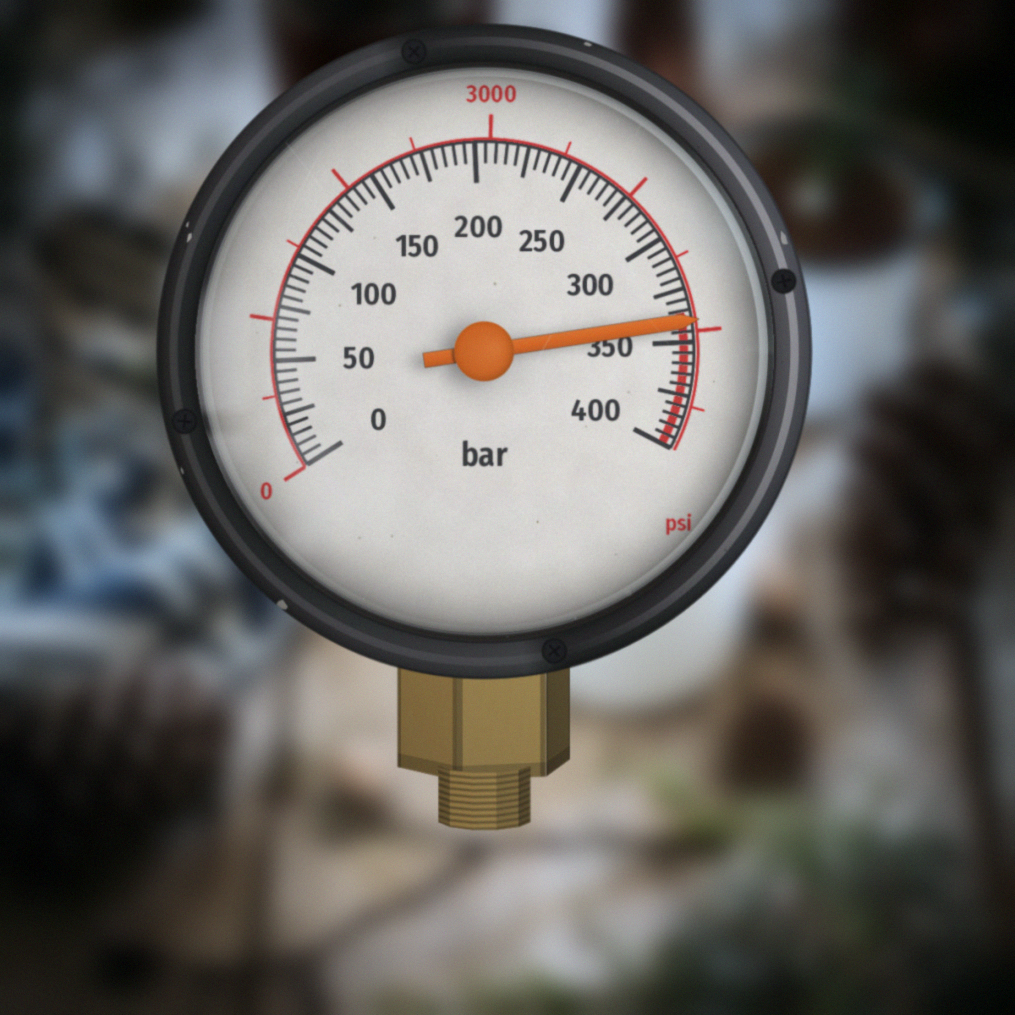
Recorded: 340 bar
